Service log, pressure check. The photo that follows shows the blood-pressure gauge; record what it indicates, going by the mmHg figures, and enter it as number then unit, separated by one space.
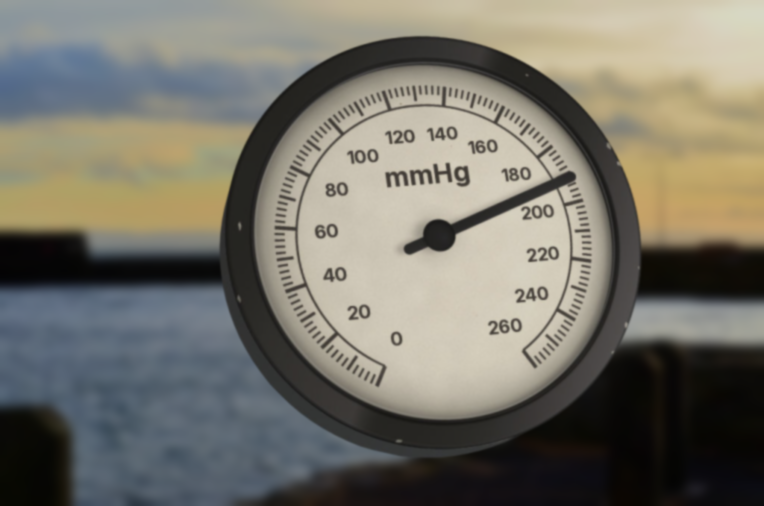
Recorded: 192 mmHg
